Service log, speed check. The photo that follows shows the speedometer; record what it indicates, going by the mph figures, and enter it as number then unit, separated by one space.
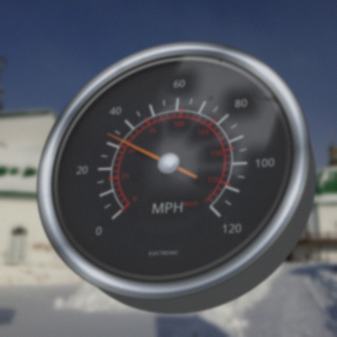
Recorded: 32.5 mph
